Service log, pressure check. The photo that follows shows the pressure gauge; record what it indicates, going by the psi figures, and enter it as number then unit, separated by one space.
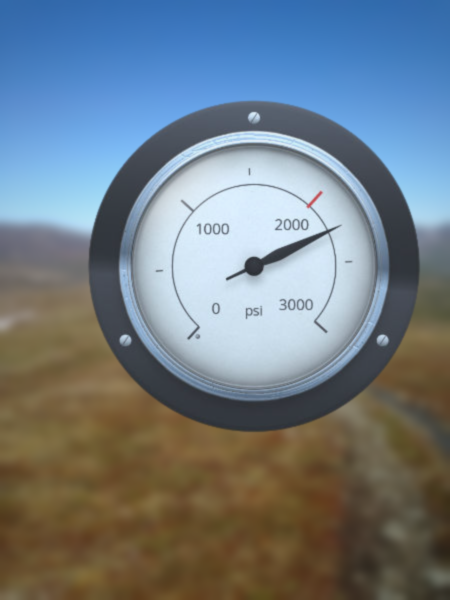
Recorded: 2250 psi
